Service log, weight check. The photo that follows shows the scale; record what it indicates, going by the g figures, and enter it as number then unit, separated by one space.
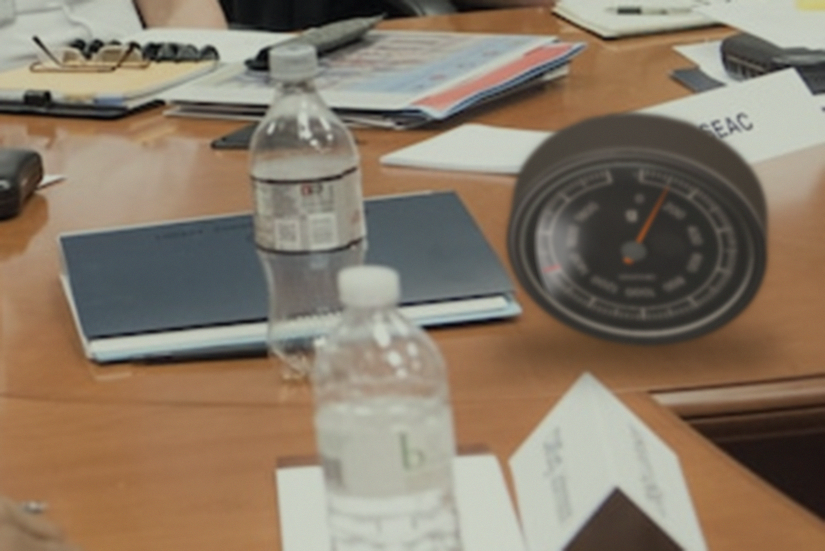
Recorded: 100 g
